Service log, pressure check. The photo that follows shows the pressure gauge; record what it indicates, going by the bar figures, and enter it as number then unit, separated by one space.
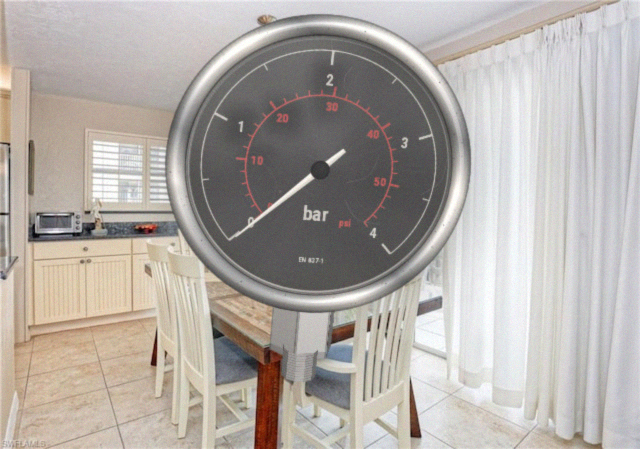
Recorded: 0 bar
